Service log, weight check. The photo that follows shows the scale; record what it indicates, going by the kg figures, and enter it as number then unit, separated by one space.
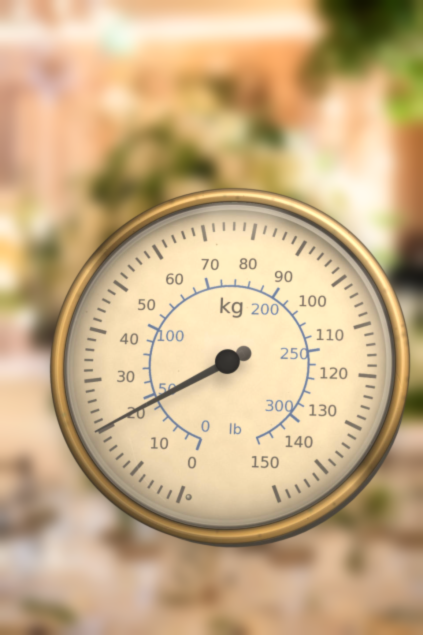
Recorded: 20 kg
